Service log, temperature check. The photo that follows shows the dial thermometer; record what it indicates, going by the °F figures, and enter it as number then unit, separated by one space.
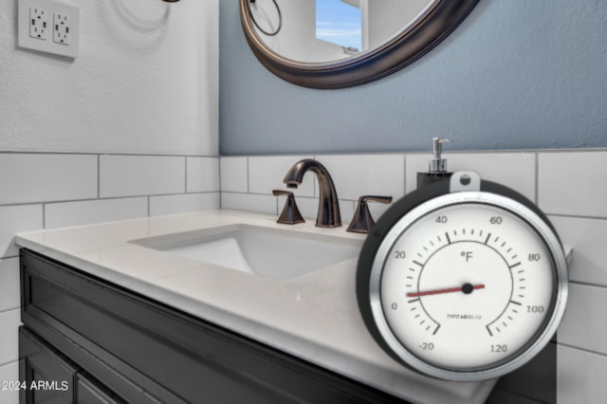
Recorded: 4 °F
